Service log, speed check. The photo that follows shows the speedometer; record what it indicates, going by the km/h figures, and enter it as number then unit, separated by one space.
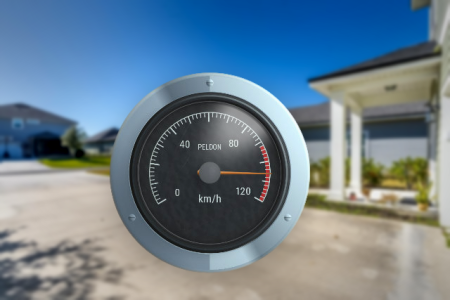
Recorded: 106 km/h
